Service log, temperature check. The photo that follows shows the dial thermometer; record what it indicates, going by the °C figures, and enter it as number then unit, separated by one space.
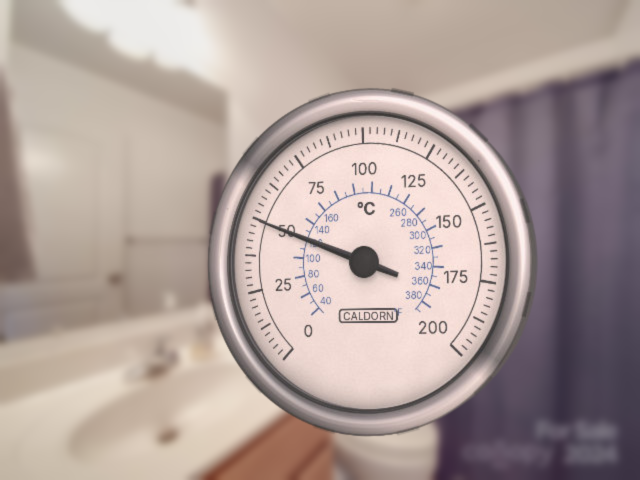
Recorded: 50 °C
